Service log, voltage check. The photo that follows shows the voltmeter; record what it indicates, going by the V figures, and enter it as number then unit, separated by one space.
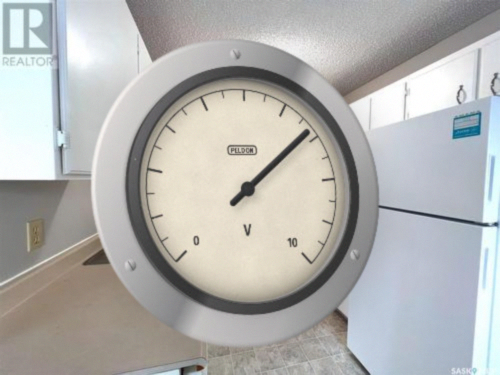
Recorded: 6.75 V
